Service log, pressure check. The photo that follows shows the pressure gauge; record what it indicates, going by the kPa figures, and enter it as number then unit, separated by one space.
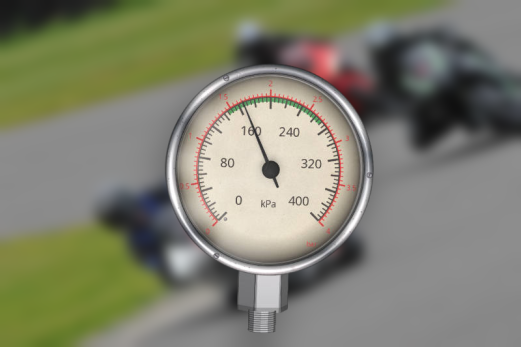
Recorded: 165 kPa
